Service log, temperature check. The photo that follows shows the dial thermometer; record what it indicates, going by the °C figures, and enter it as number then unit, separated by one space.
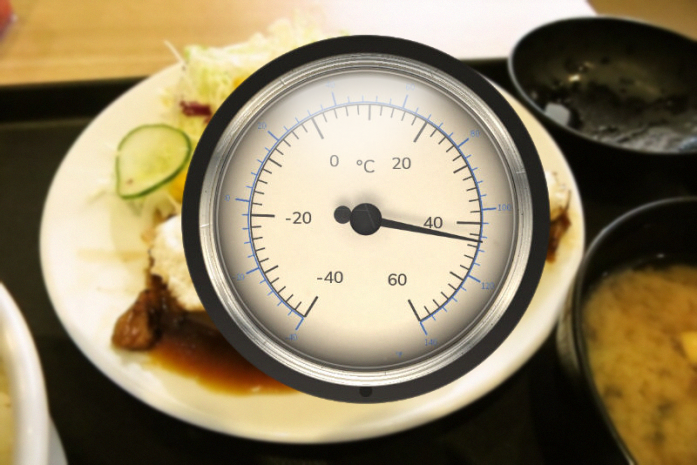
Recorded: 43 °C
